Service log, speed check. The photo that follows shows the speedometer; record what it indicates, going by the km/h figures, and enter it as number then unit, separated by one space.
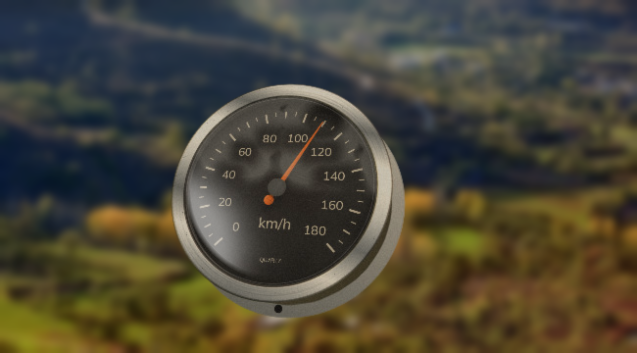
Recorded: 110 km/h
